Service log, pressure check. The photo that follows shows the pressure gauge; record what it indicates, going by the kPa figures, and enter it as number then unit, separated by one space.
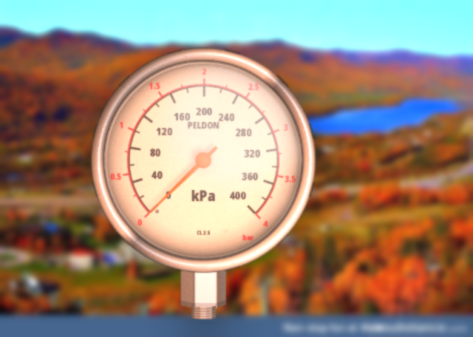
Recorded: 0 kPa
